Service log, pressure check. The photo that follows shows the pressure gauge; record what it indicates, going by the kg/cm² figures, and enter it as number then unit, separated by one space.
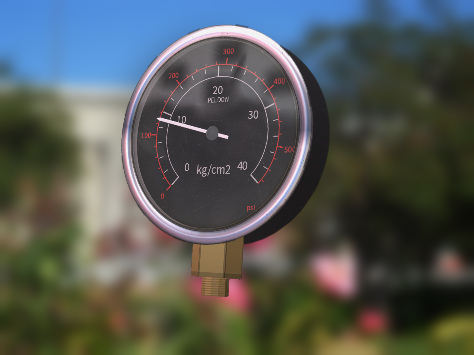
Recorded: 9 kg/cm²
